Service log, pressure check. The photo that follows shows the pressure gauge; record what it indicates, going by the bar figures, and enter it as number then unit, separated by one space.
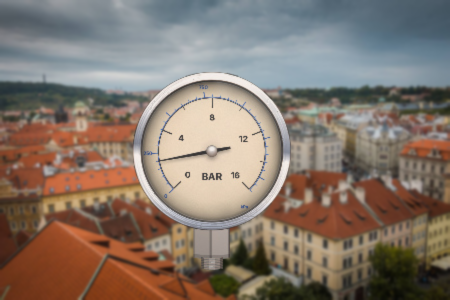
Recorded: 2 bar
